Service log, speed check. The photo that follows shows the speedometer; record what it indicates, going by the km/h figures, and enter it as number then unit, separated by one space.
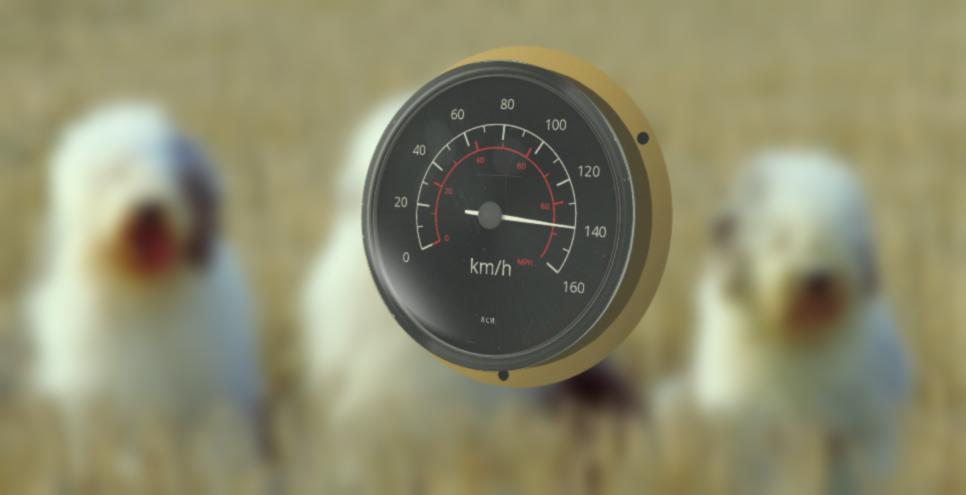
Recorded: 140 km/h
